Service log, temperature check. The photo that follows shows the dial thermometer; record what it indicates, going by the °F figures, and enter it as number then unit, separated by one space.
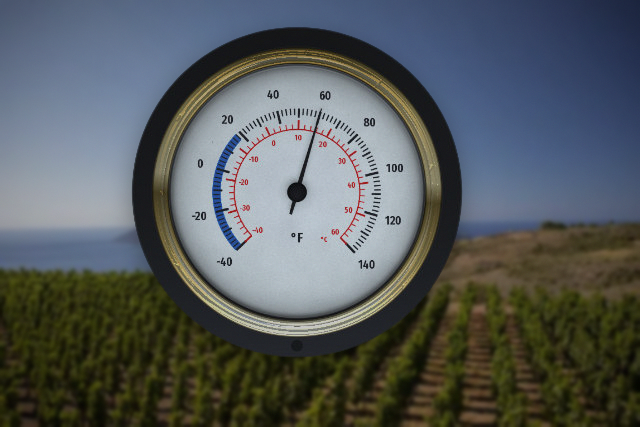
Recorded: 60 °F
